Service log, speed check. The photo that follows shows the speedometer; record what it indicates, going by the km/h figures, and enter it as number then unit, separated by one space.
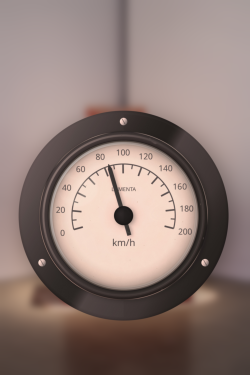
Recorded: 85 km/h
